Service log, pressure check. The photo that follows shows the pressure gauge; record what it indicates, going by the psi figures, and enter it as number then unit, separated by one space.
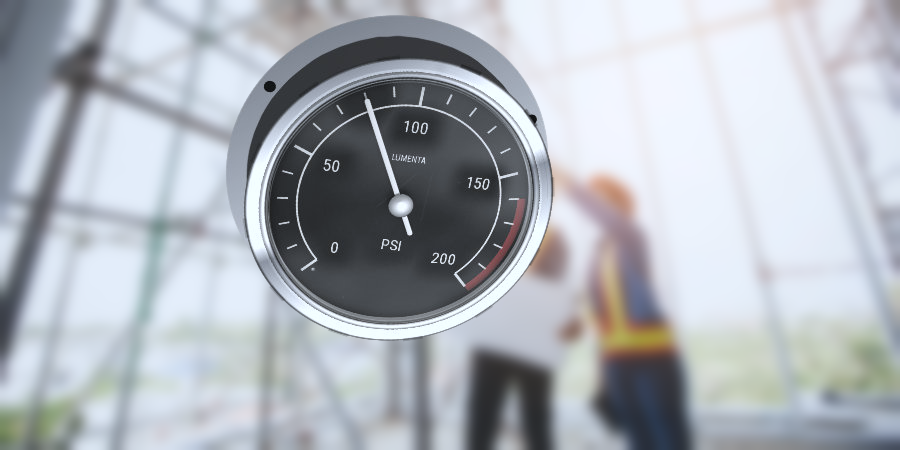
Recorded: 80 psi
